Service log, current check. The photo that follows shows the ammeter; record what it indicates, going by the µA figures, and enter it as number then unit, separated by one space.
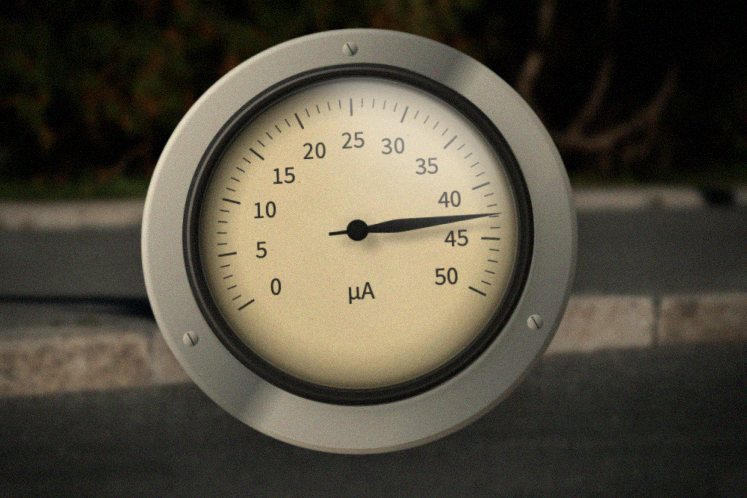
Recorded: 43 µA
